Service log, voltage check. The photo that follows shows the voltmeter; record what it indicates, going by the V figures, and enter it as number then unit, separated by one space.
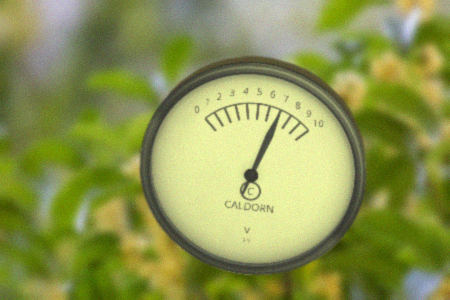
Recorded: 7 V
